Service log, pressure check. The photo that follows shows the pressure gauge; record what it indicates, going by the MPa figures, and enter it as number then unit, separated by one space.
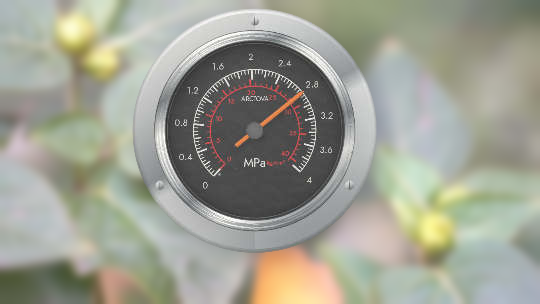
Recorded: 2.8 MPa
